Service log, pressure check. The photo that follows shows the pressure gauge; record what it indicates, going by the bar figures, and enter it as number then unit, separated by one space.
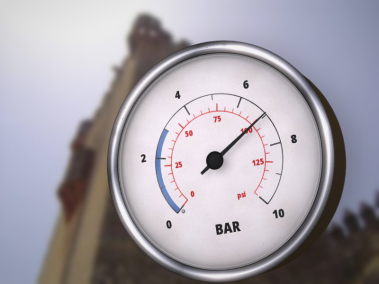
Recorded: 7 bar
